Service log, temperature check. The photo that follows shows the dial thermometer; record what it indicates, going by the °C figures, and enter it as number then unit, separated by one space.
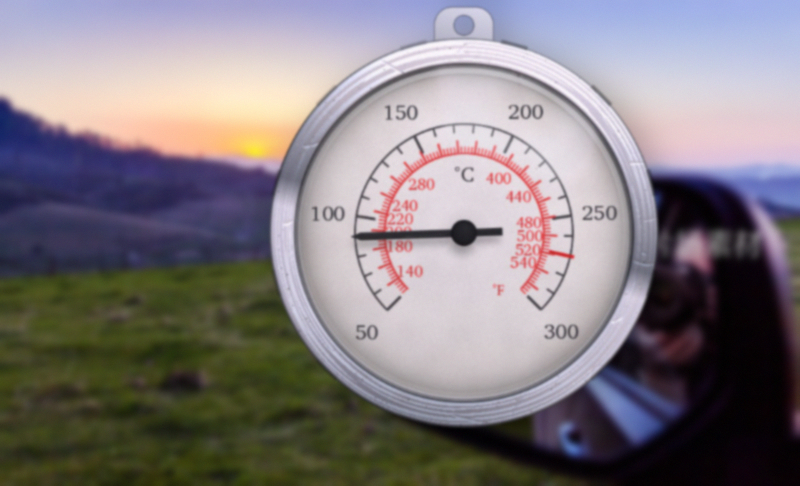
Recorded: 90 °C
